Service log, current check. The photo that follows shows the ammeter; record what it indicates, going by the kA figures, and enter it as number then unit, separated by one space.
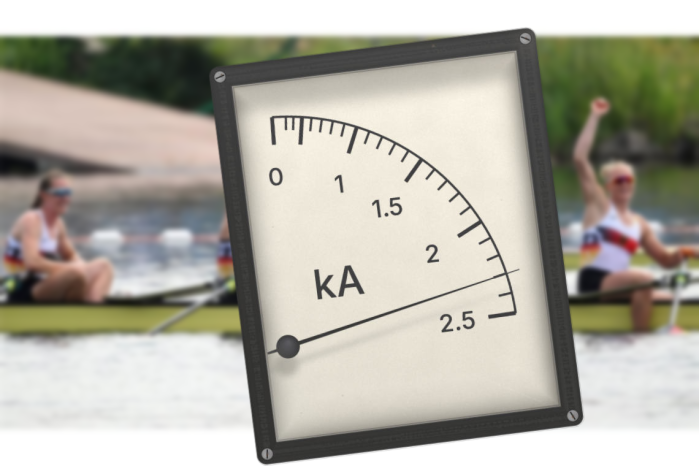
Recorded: 2.3 kA
